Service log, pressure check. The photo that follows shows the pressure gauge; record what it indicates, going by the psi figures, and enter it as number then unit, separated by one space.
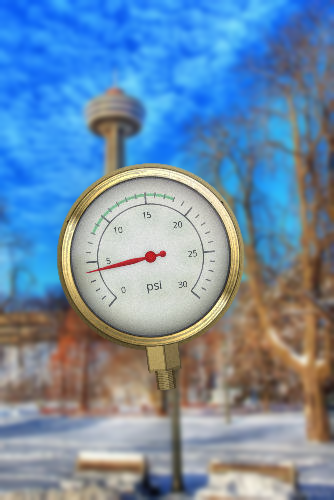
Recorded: 4 psi
